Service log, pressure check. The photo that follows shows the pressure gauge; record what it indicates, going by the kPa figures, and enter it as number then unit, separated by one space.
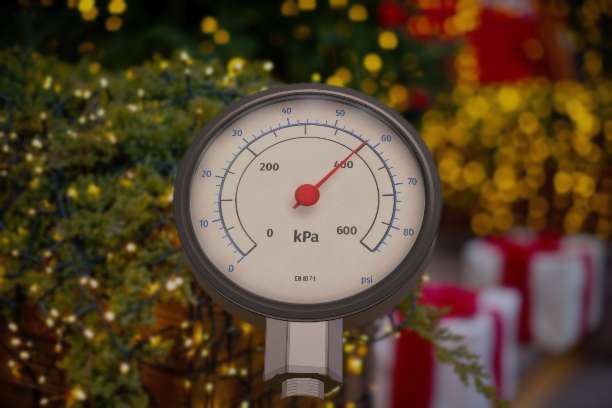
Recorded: 400 kPa
